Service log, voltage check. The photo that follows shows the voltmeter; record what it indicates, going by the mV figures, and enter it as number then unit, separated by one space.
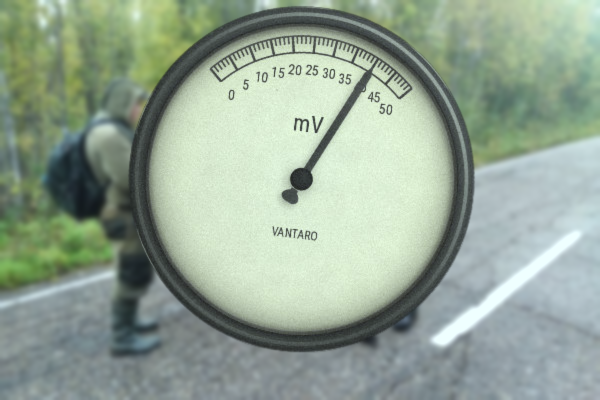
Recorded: 40 mV
